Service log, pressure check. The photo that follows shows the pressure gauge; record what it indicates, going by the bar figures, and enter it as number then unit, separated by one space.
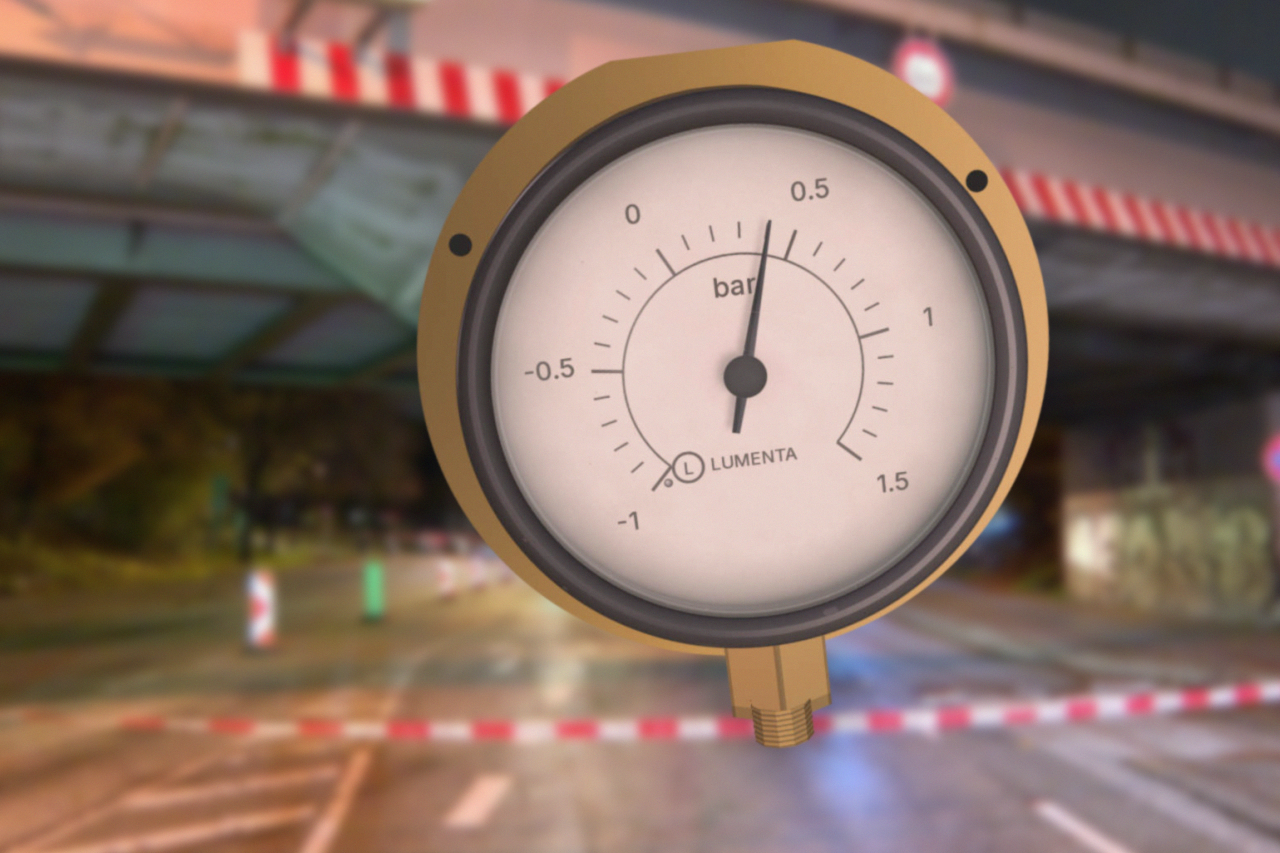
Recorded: 0.4 bar
